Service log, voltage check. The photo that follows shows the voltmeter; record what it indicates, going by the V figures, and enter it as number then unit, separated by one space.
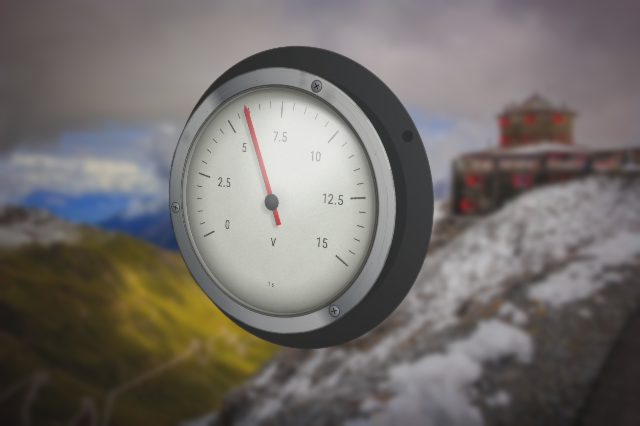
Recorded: 6 V
